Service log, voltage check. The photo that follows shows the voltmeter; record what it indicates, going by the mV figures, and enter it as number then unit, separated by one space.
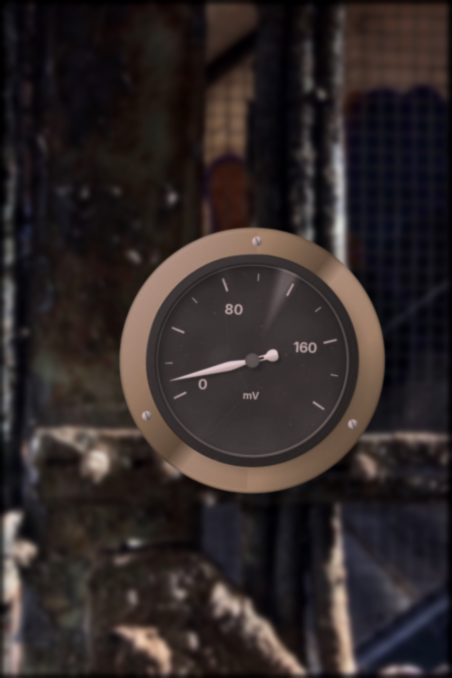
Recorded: 10 mV
